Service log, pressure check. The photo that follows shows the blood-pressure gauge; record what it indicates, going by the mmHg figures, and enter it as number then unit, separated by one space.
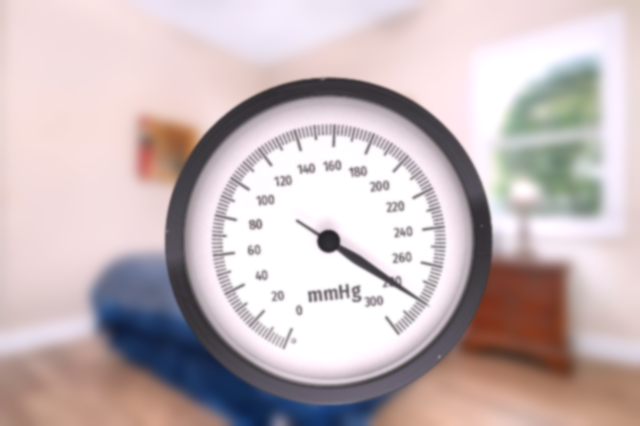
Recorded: 280 mmHg
